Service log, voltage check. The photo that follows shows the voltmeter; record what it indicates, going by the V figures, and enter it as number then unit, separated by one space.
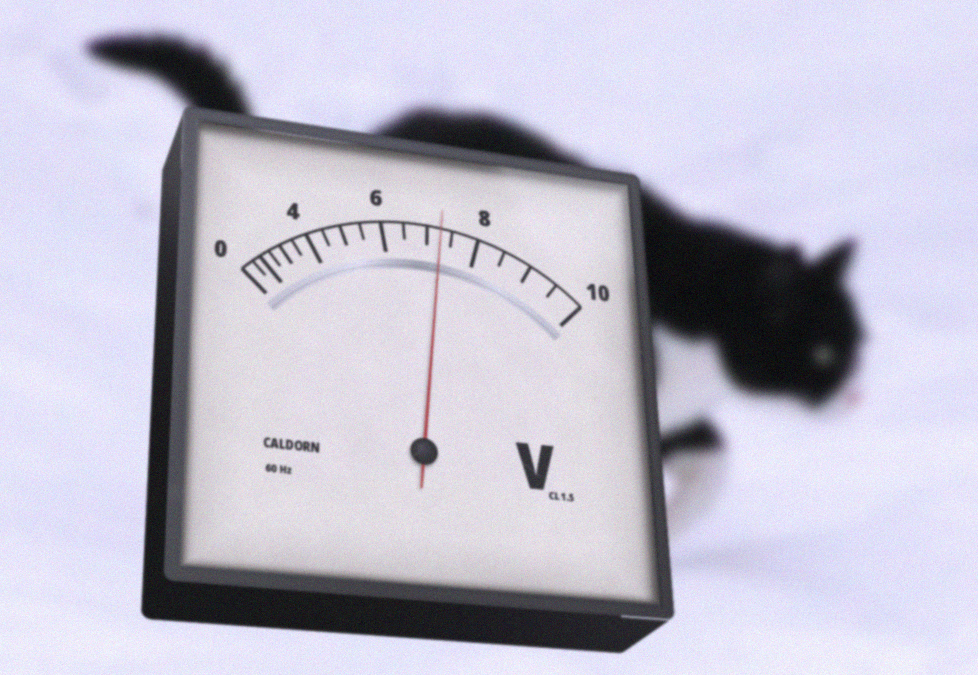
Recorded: 7.25 V
